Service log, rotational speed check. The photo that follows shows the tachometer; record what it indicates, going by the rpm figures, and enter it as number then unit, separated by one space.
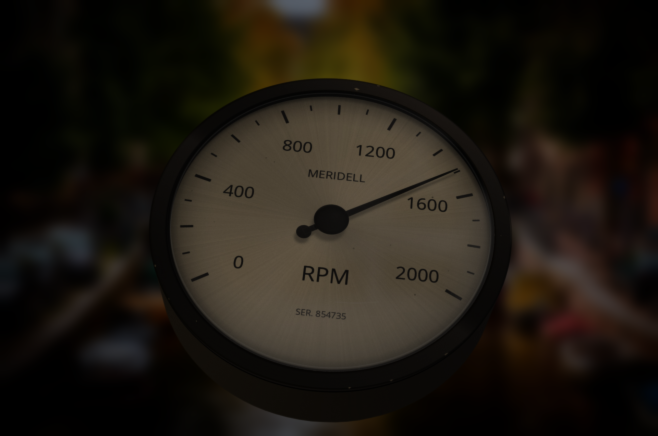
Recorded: 1500 rpm
